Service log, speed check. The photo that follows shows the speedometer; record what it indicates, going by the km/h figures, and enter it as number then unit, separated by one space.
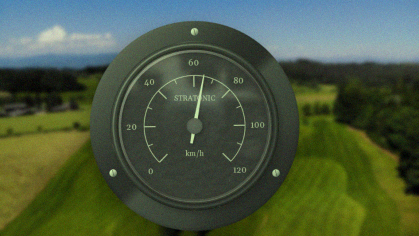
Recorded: 65 km/h
